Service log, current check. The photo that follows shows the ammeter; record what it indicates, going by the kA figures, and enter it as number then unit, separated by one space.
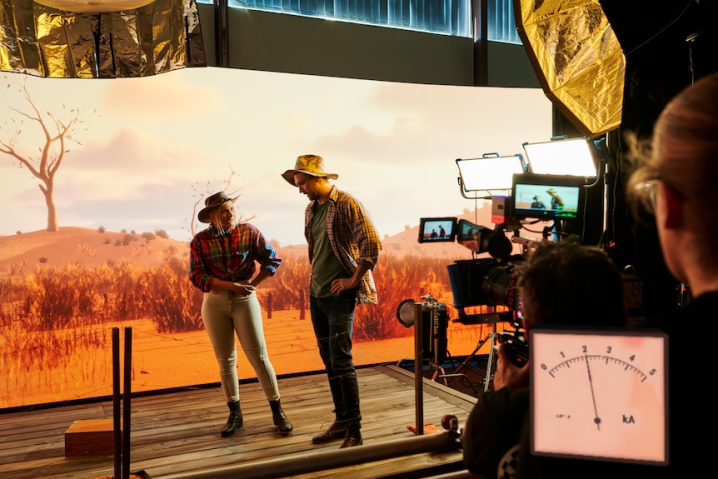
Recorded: 2 kA
